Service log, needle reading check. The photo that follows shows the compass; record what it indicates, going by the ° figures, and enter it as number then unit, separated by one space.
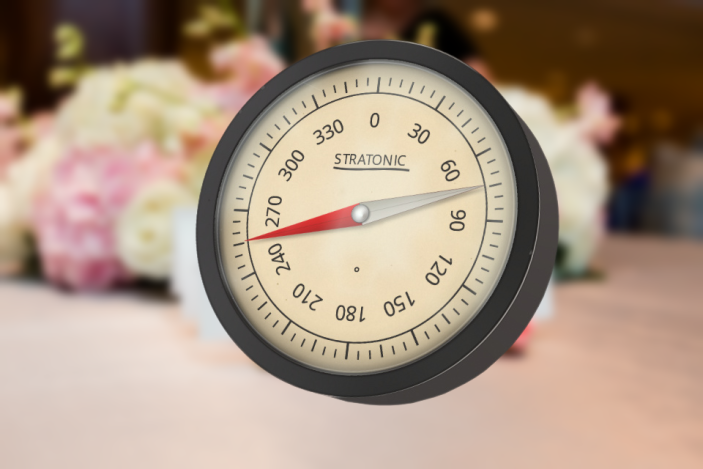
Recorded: 255 °
